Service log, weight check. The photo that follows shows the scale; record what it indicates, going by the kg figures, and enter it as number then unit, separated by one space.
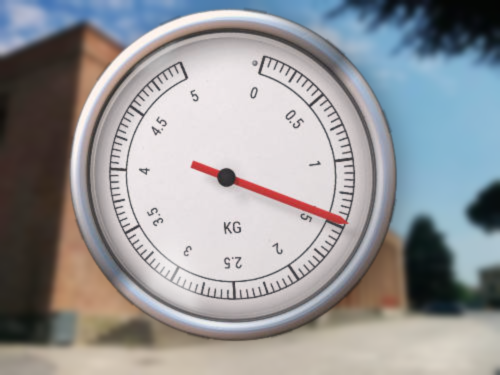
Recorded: 1.45 kg
